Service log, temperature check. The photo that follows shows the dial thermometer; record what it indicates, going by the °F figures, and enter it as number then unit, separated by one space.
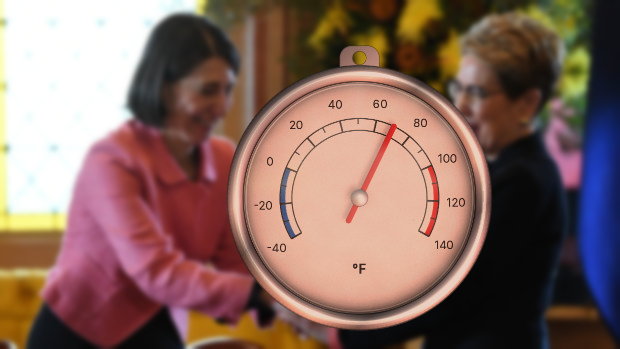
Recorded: 70 °F
